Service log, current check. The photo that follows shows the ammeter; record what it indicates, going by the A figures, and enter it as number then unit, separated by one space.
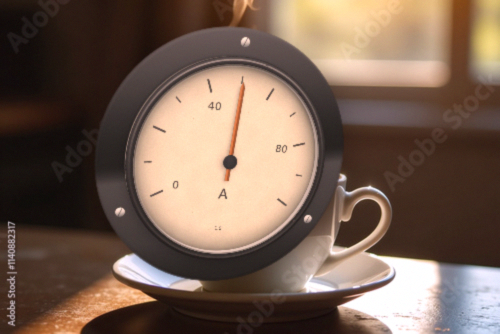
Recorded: 50 A
